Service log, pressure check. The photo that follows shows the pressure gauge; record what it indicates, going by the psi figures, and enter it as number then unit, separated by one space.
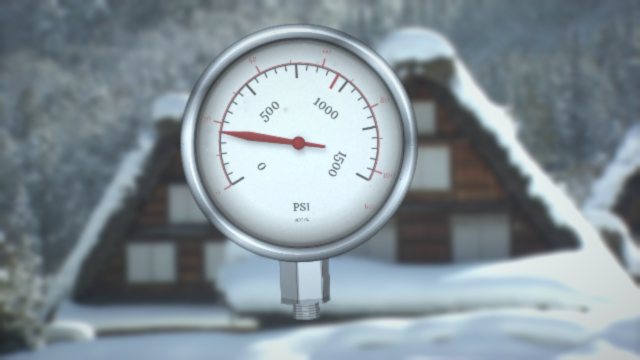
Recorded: 250 psi
